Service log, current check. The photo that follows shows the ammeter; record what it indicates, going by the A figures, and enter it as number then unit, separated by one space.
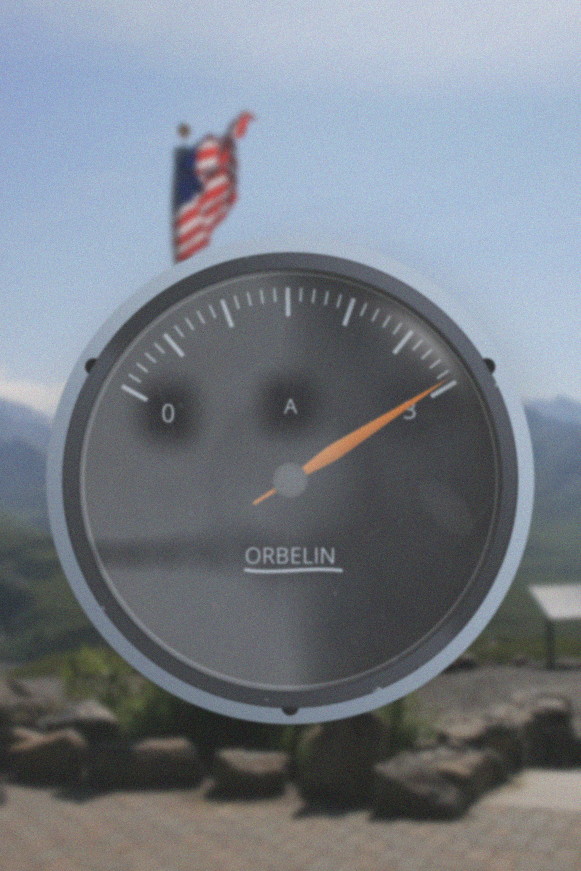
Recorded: 2.95 A
